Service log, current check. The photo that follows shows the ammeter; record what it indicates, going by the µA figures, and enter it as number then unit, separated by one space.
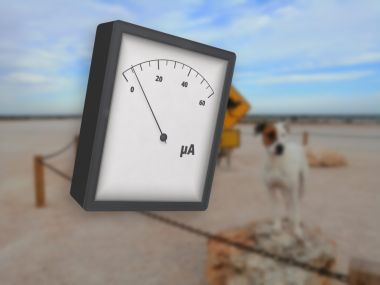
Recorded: 5 µA
